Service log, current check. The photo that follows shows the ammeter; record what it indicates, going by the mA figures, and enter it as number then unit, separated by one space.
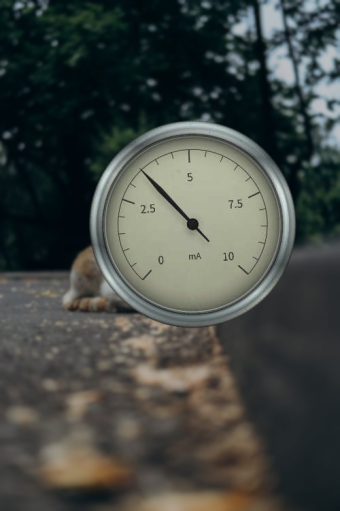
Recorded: 3.5 mA
